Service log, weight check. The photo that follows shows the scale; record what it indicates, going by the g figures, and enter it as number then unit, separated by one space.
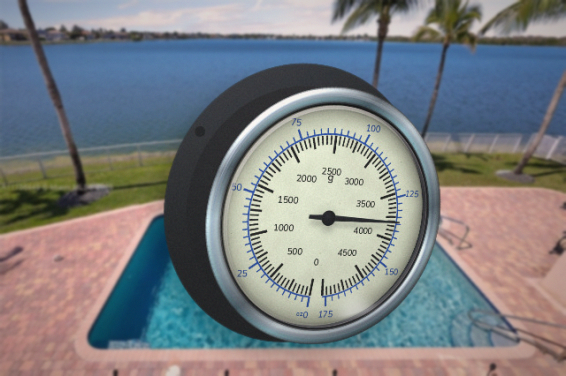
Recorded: 3800 g
